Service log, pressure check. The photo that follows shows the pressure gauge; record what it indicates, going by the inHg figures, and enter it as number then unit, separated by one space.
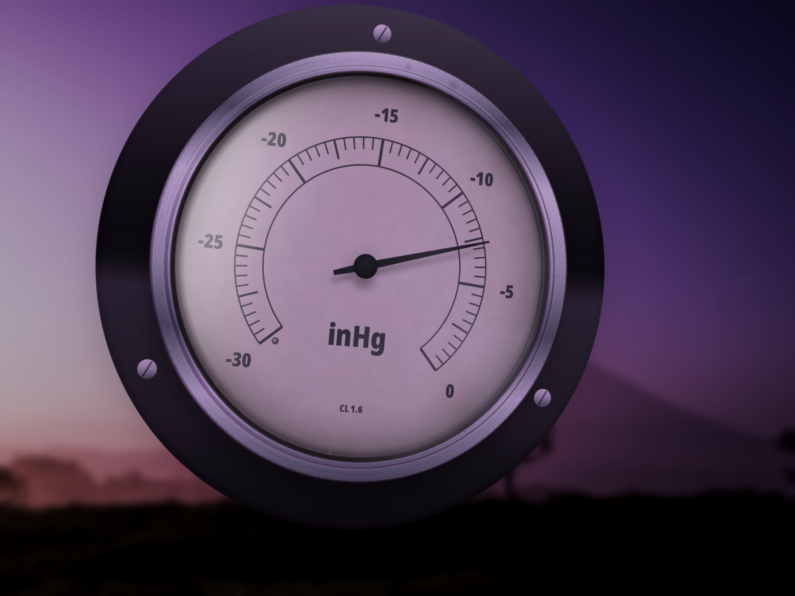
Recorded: -7.25 inHg
